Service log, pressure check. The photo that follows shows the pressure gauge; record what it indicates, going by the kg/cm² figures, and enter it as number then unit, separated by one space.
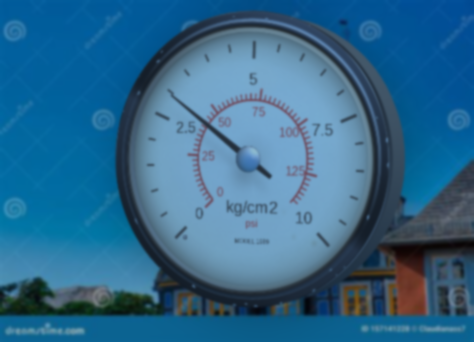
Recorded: 3 kg/cm²
